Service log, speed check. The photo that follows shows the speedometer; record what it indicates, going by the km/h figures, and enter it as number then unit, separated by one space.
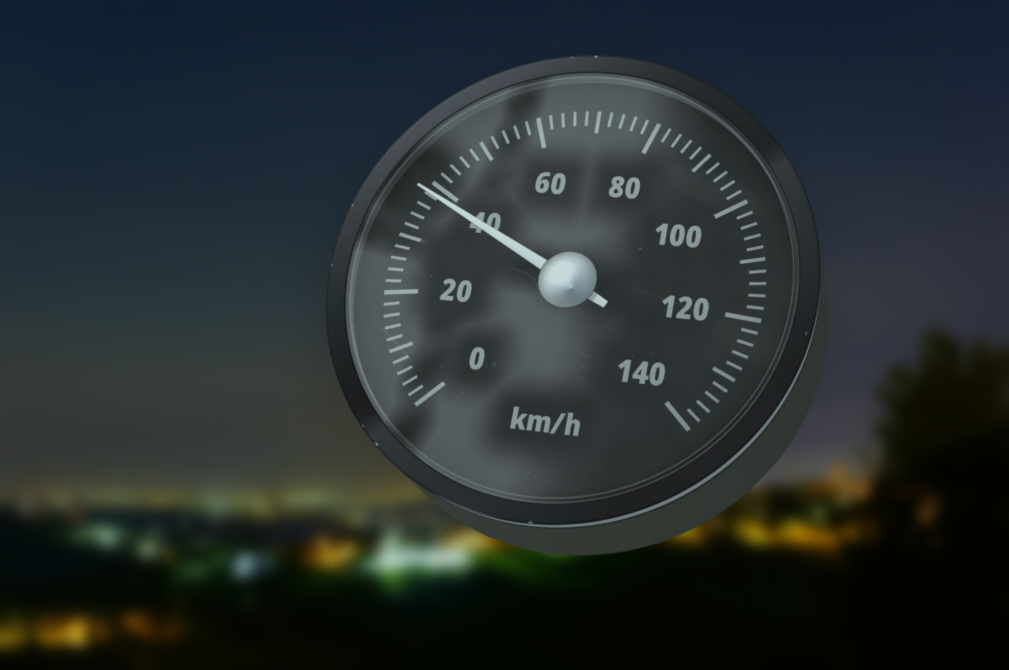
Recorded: 38 km/h
